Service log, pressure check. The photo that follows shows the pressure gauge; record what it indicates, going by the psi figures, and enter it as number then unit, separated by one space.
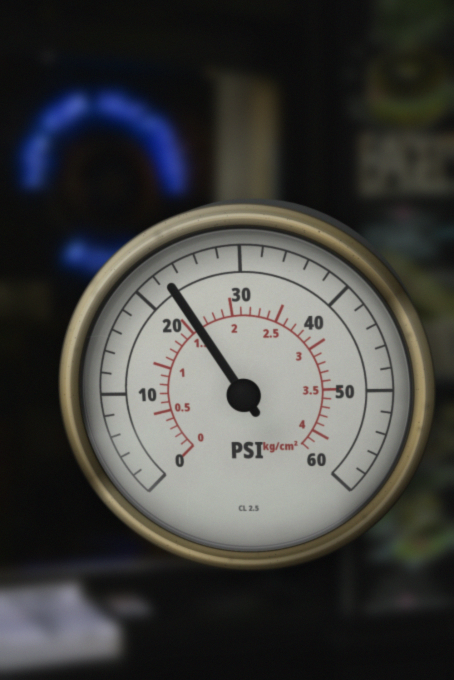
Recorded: 23 psi
